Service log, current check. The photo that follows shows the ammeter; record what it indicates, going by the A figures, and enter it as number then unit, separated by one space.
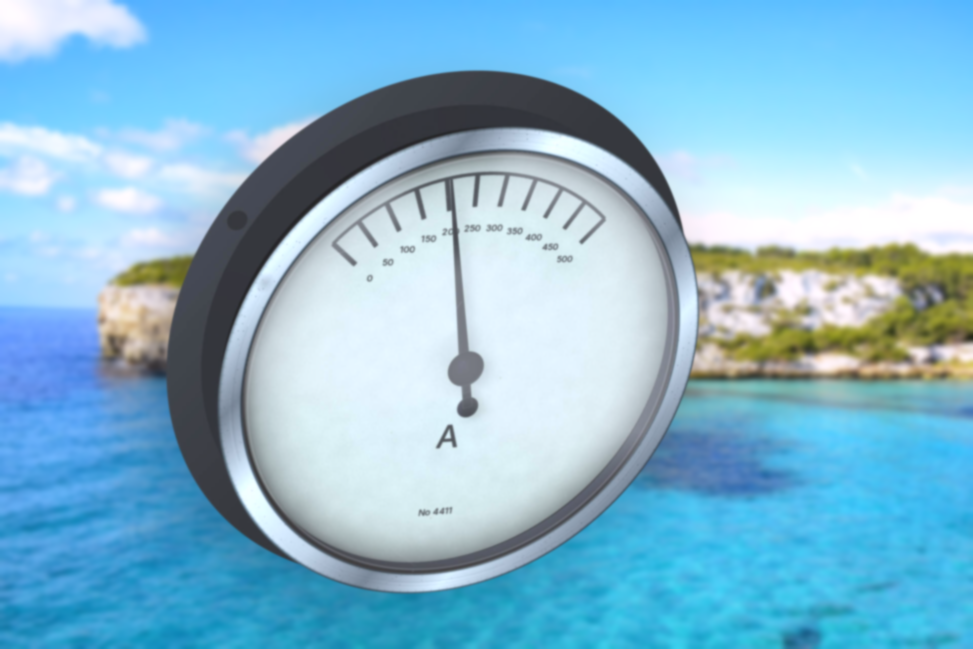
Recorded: 200 A
